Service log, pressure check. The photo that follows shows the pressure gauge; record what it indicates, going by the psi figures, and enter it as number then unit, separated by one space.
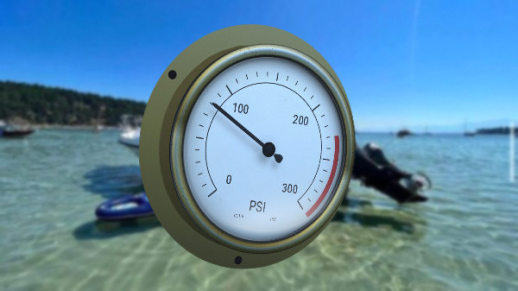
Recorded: 80 psi
